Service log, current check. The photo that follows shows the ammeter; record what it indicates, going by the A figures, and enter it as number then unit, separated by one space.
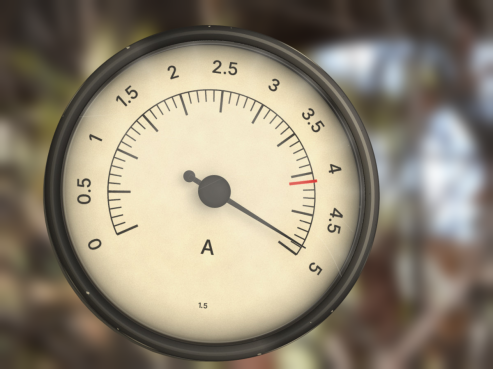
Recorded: 4.9 A
